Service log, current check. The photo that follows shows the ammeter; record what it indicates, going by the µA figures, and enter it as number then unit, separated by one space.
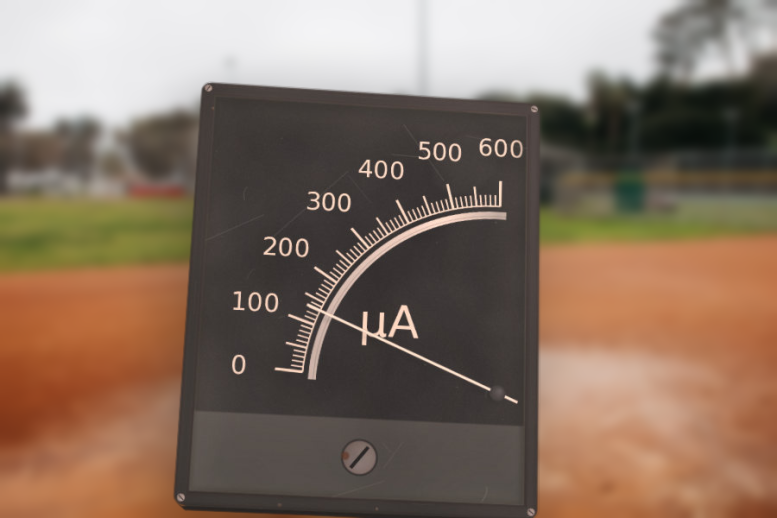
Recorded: 130 µA
